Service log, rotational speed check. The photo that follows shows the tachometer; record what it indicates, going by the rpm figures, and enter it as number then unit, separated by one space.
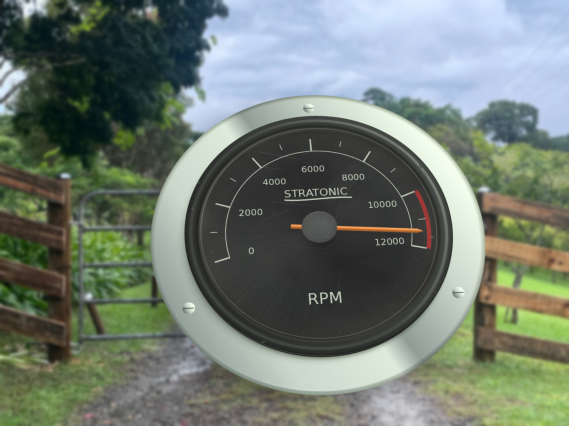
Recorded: 11500 rpm
